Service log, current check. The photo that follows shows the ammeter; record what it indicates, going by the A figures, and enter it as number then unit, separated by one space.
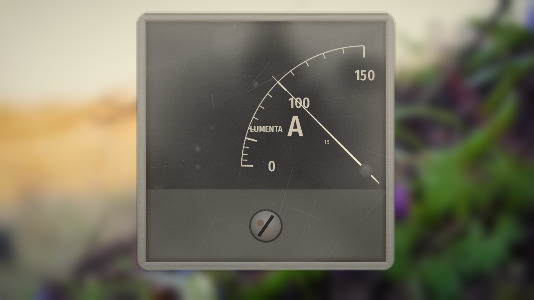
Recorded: 100 A
